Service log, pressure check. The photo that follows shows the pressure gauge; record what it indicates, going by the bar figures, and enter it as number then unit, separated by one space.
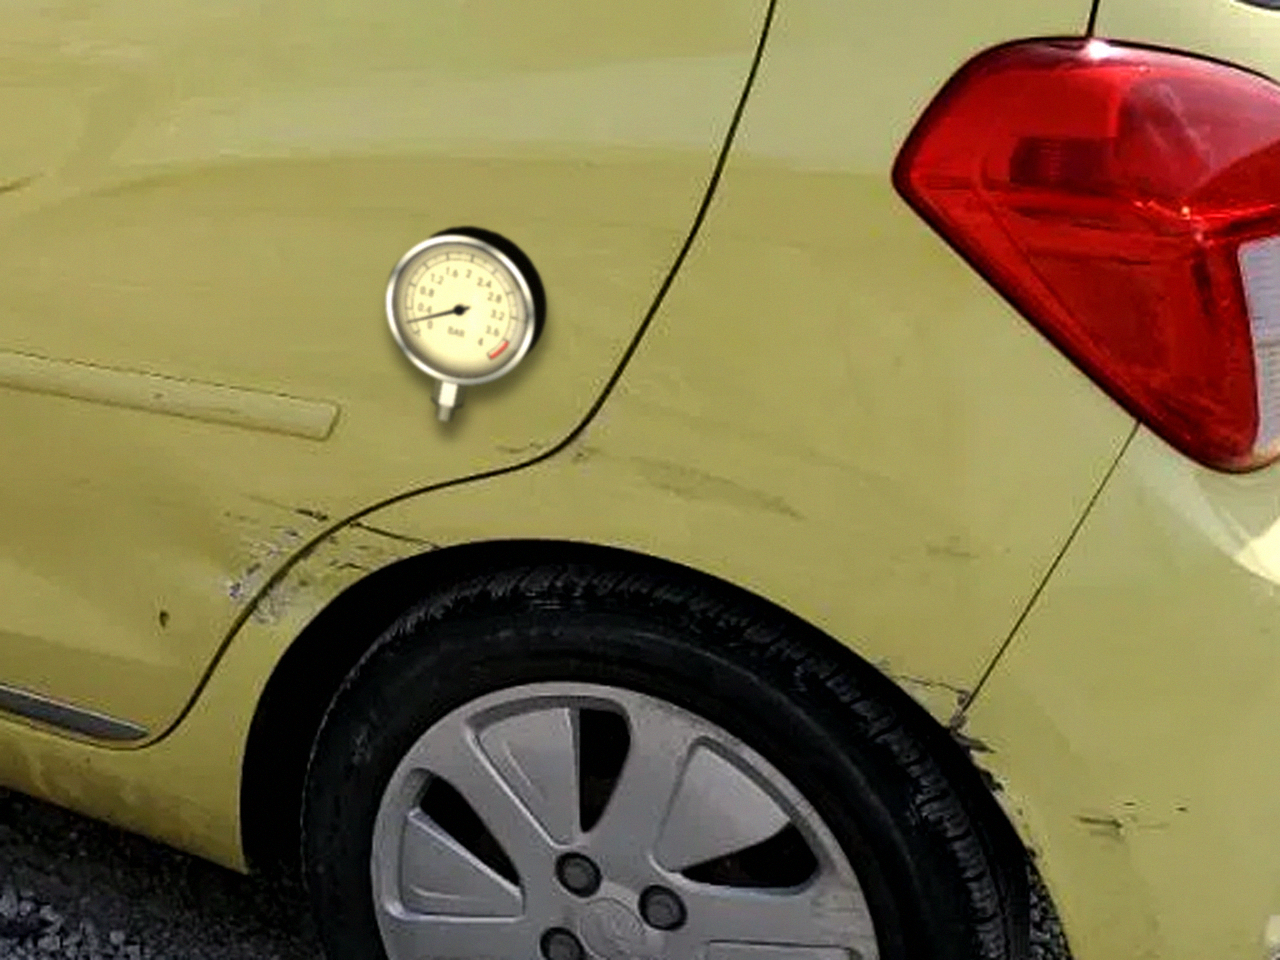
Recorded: 0.2 bar
